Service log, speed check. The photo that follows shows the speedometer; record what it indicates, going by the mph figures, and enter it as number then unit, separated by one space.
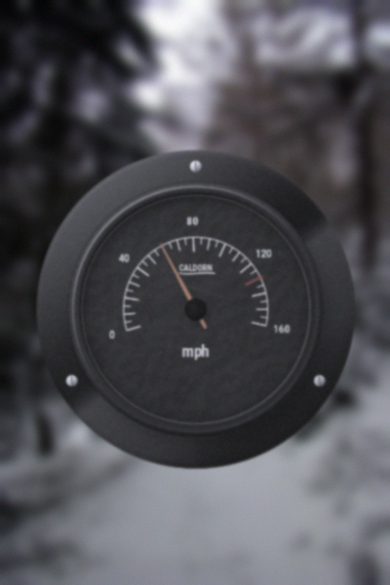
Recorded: 60 mph
